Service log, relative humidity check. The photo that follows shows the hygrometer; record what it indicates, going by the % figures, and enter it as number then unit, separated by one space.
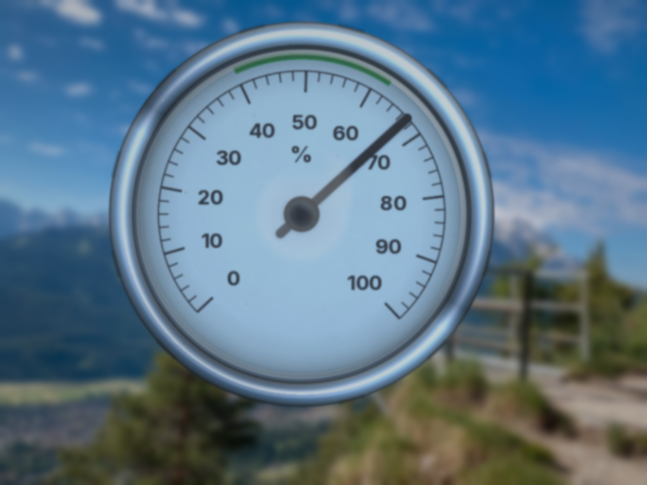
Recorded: 67 %
